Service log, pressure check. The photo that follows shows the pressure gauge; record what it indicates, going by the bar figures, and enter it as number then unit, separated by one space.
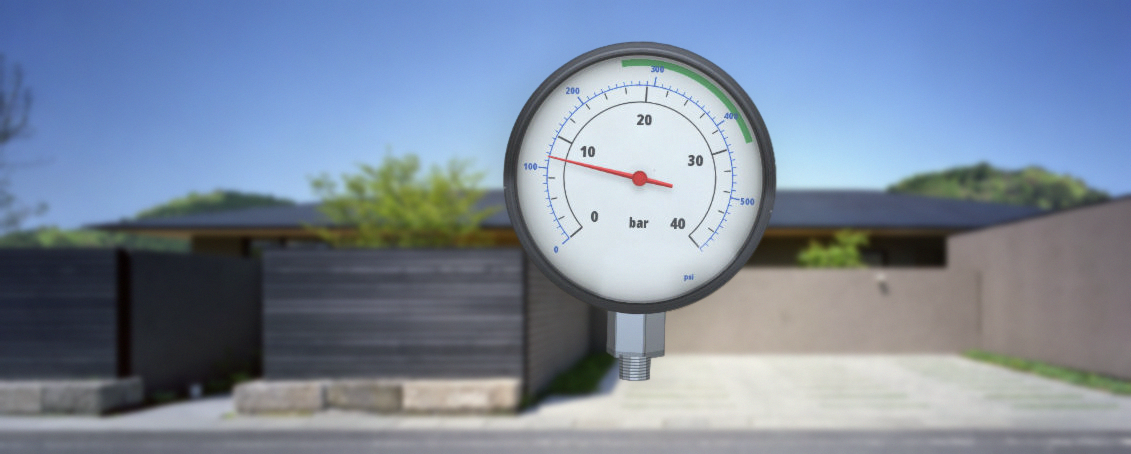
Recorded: 8 bar
